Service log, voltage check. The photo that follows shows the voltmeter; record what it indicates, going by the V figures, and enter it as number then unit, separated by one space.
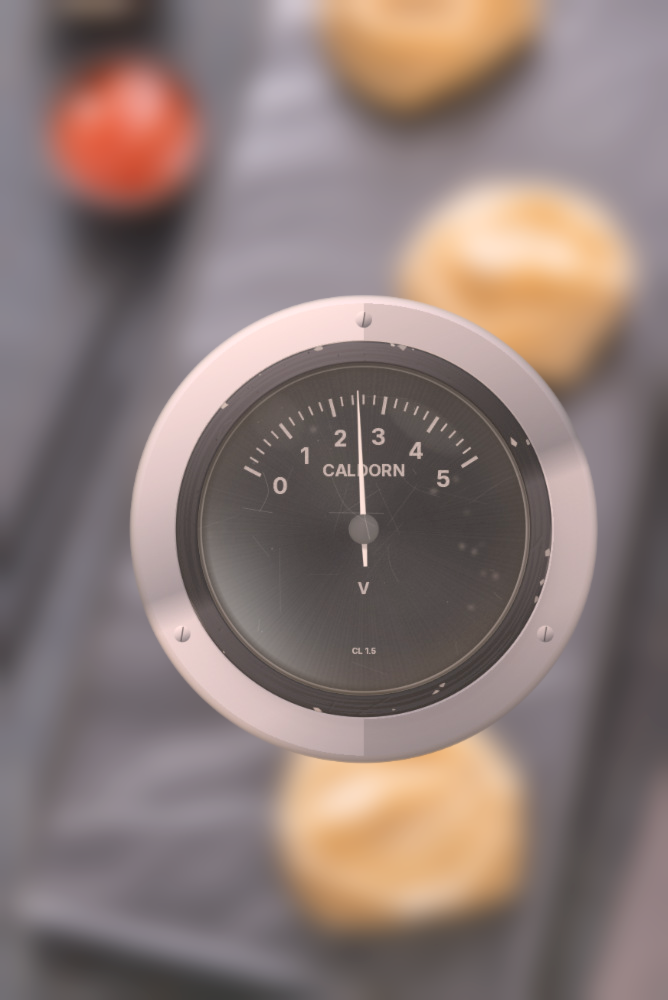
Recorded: 2.5 V
